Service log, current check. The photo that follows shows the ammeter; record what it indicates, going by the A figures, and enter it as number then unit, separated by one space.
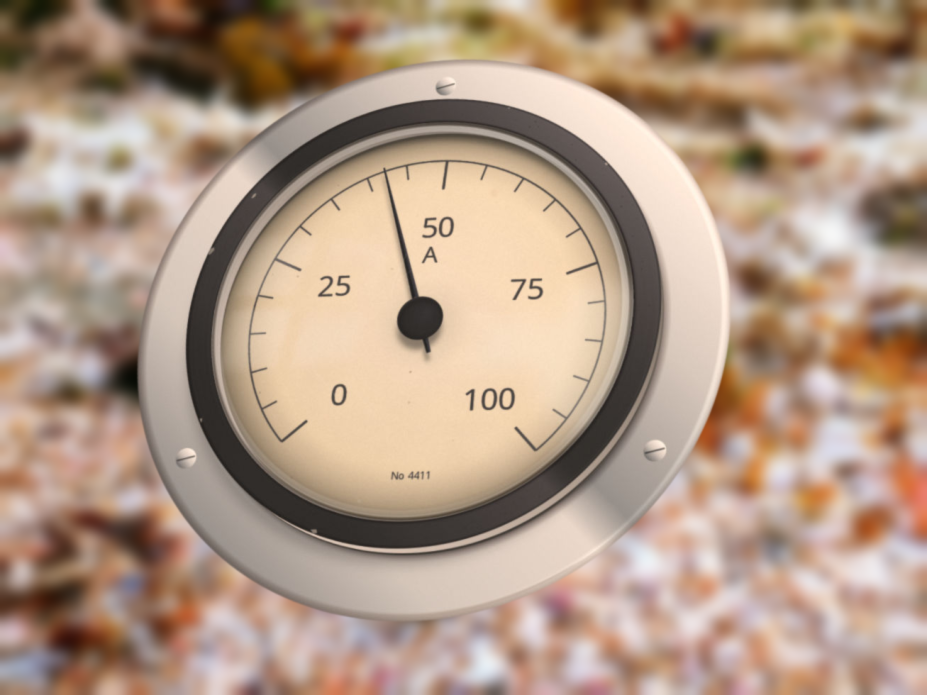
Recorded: 42.5 A
